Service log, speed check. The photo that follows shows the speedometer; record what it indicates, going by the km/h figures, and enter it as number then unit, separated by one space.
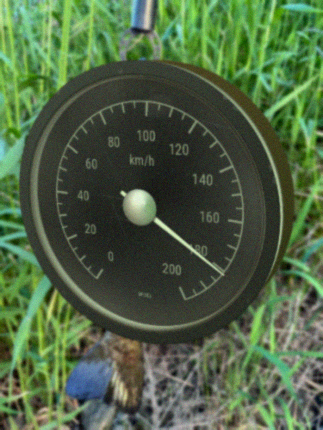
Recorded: 180 km/h
